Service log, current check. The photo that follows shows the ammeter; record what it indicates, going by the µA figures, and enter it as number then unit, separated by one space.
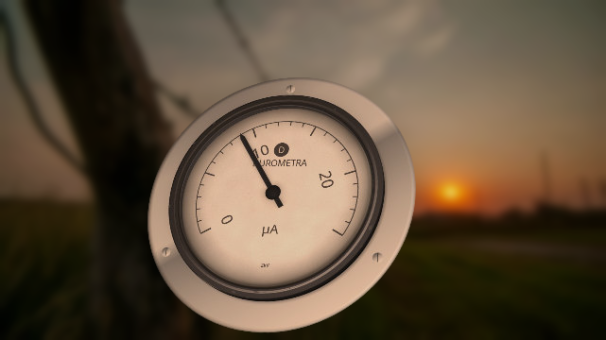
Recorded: 9 µA
